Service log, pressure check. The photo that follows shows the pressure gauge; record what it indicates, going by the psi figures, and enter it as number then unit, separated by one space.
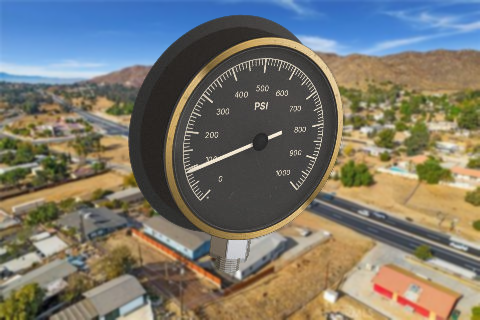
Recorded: 100 psi
